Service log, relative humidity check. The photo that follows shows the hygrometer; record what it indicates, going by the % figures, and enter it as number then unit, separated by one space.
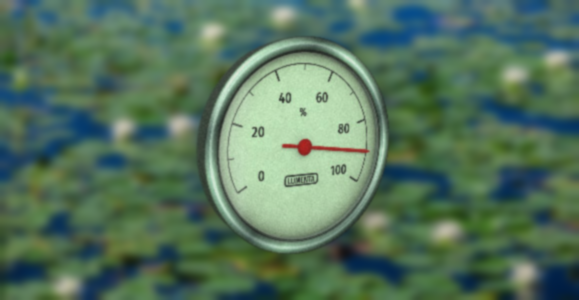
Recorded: 90 %
